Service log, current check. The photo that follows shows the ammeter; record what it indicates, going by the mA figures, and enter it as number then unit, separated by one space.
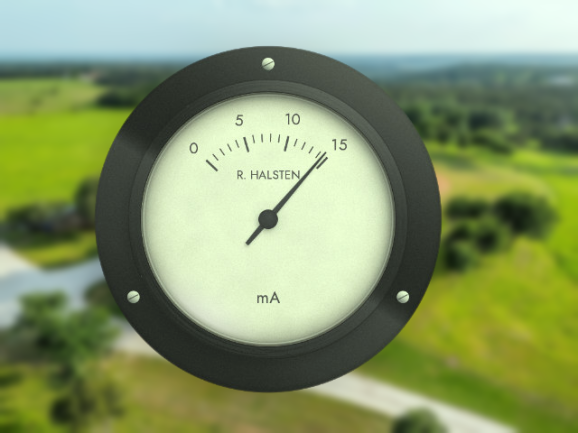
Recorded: 14.5 mA
